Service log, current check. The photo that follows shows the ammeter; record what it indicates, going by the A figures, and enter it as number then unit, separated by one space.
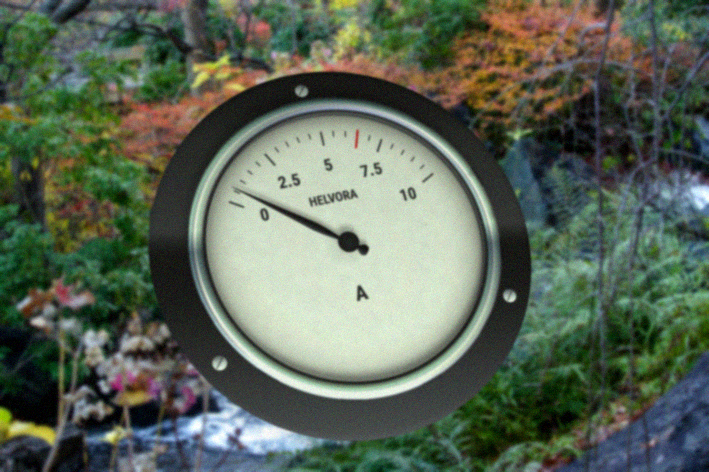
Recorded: 0.5 A
